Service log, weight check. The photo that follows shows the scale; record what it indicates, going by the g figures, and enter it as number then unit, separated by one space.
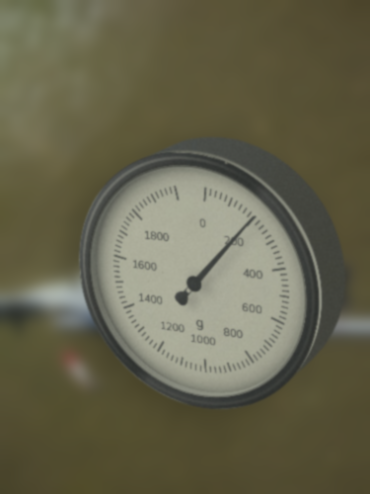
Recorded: 200 g
